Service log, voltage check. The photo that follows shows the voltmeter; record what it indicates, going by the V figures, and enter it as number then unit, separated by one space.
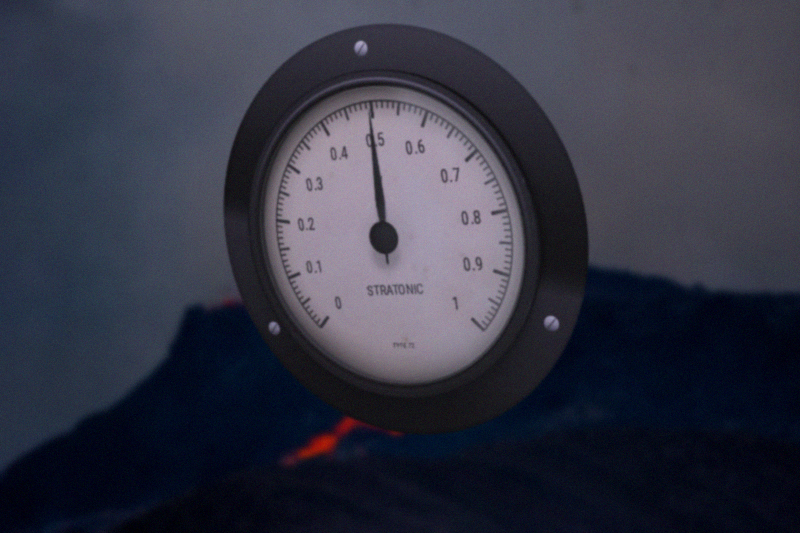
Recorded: 0.5 V
